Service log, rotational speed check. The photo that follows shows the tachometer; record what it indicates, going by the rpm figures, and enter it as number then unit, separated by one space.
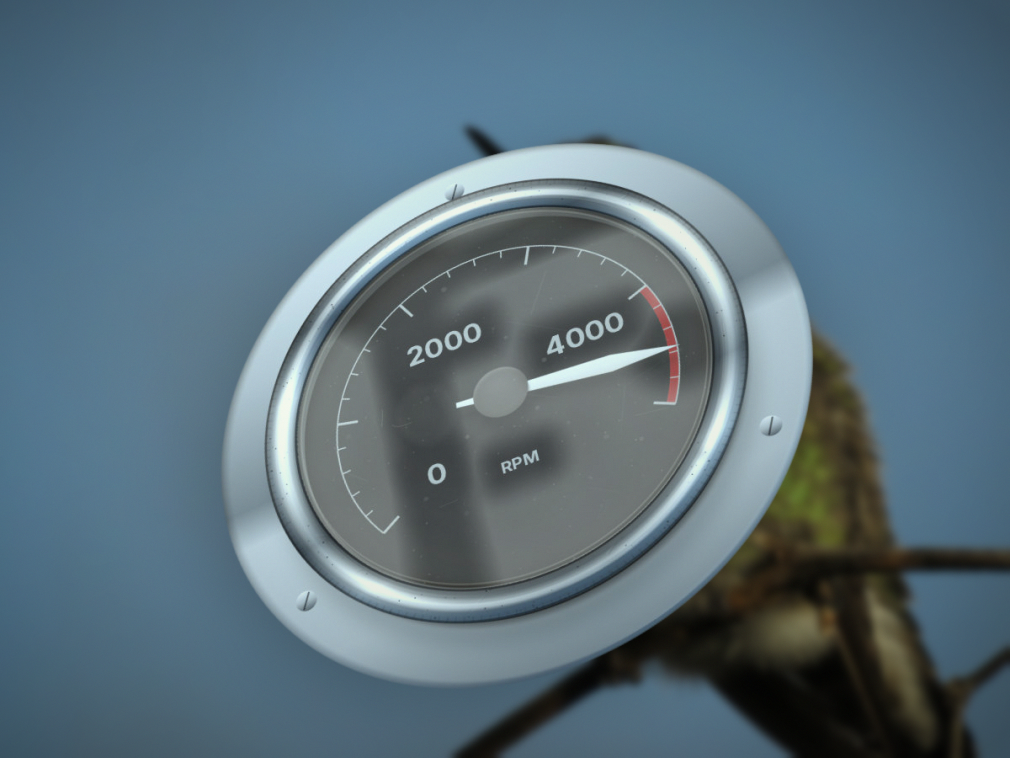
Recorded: 4600 rpm
